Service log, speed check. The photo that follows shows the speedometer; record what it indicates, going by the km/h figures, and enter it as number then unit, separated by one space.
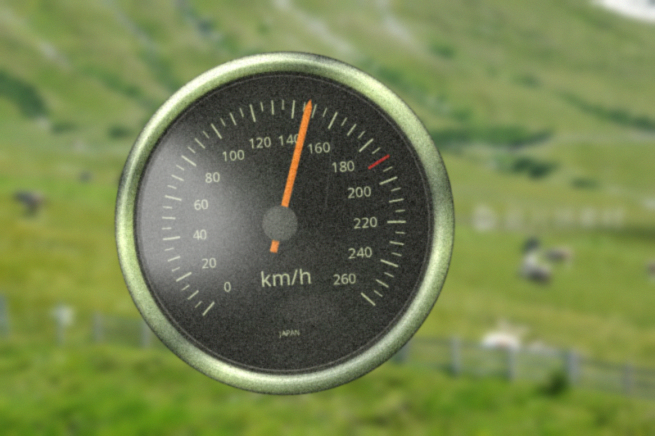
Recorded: 147.5 km/h
